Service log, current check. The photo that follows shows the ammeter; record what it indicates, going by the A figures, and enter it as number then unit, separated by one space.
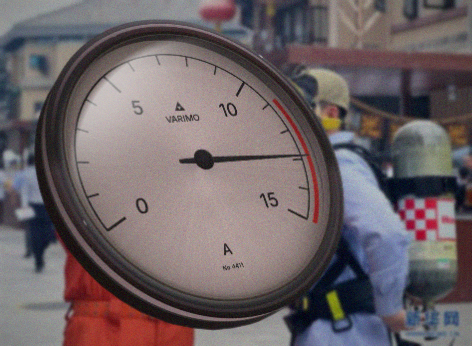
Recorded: 13 A
